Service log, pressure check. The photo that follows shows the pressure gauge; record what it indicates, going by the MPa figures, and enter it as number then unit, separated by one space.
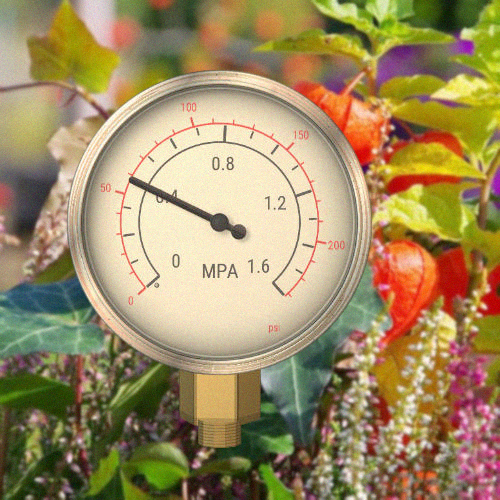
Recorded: 0.4 MPa
